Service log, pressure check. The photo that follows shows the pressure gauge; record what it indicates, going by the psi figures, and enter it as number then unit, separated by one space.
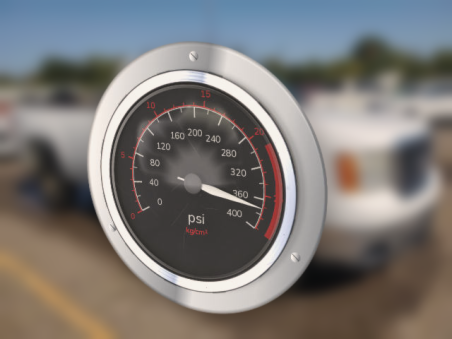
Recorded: 370 psi
